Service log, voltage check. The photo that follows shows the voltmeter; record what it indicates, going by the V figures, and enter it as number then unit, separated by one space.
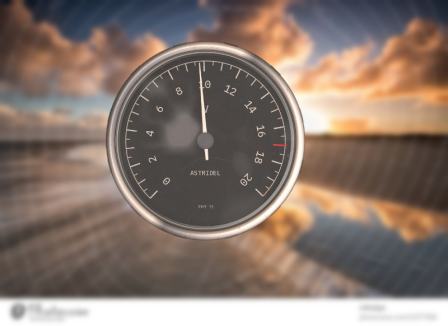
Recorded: 9.75 V
